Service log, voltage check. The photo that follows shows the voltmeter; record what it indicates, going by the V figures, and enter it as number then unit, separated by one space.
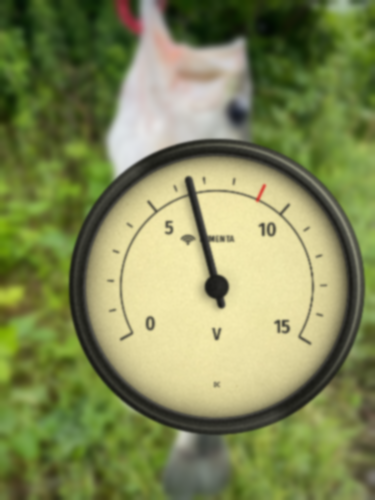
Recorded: 6.5 V
